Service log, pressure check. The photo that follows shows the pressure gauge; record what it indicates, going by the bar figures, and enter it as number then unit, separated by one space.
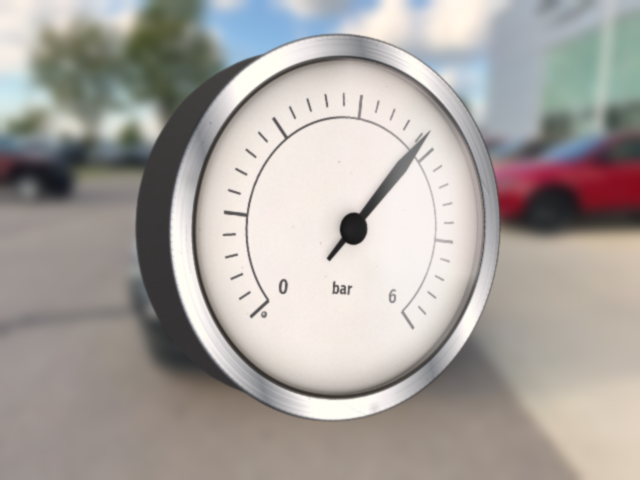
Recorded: 3.8 bar
